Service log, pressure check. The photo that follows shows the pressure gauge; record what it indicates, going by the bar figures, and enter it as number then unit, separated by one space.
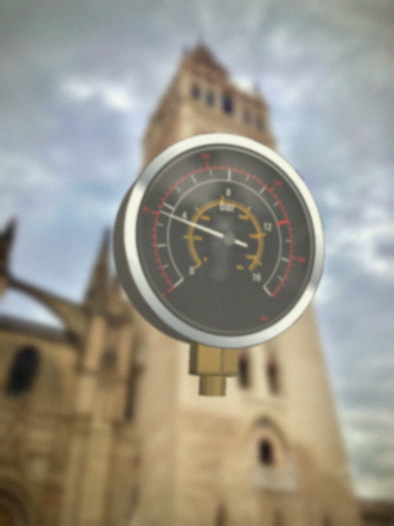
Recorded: 3.5 bar
